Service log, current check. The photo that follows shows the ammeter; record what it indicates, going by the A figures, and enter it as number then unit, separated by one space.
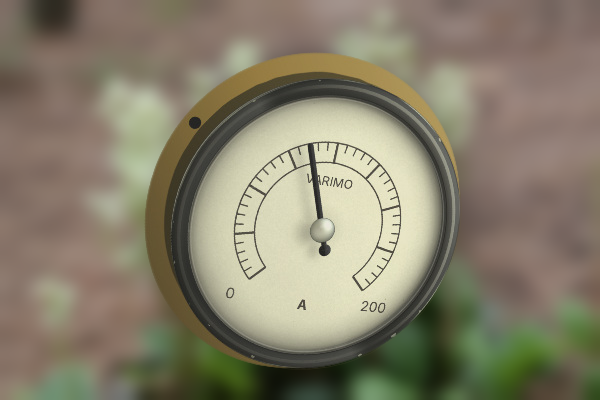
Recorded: 85 A
